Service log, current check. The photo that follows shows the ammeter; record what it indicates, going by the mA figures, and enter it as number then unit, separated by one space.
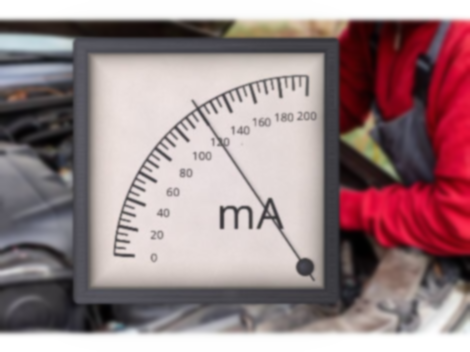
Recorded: 120 mA
